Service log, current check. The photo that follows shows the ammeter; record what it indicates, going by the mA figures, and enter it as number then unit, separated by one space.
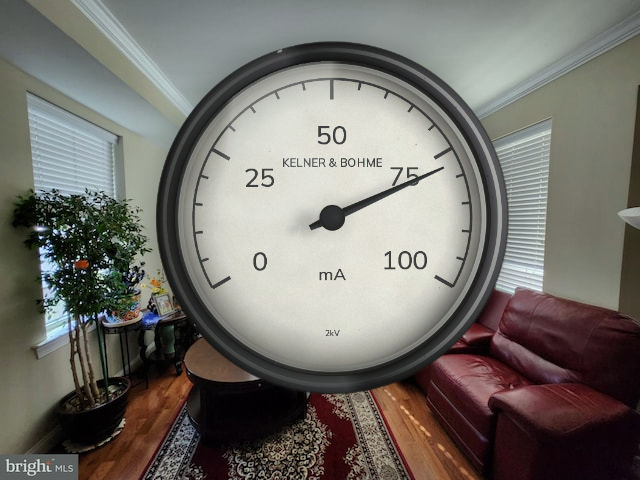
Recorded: 77.5 mA
